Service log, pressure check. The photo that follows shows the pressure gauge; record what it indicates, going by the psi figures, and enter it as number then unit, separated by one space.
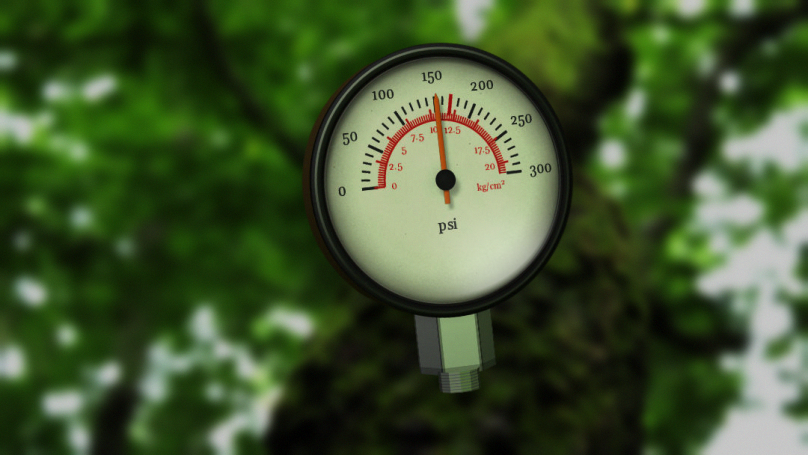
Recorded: 150 psi
